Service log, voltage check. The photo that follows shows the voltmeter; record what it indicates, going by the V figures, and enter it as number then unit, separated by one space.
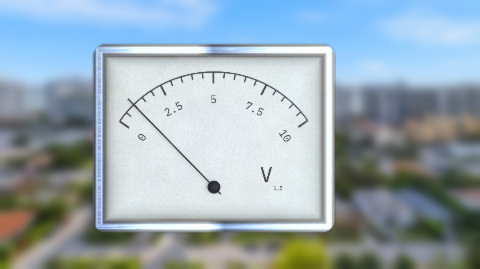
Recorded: 1 V
